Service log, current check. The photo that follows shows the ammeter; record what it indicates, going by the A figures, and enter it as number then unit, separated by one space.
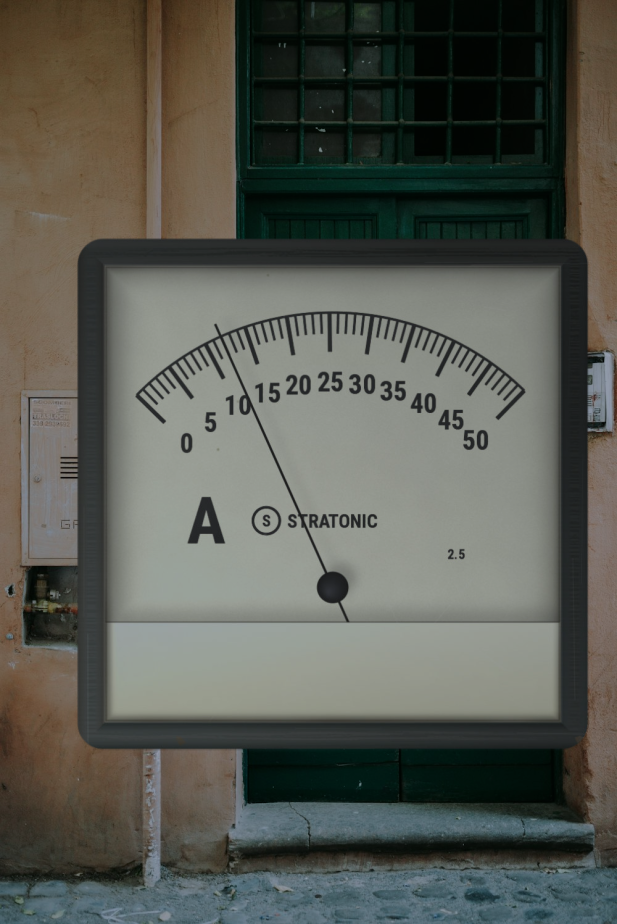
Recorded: 12 A
